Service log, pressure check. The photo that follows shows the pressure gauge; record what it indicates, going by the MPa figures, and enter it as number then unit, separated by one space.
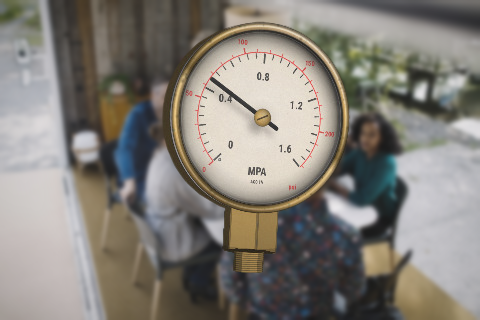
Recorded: 0.45 MPa
